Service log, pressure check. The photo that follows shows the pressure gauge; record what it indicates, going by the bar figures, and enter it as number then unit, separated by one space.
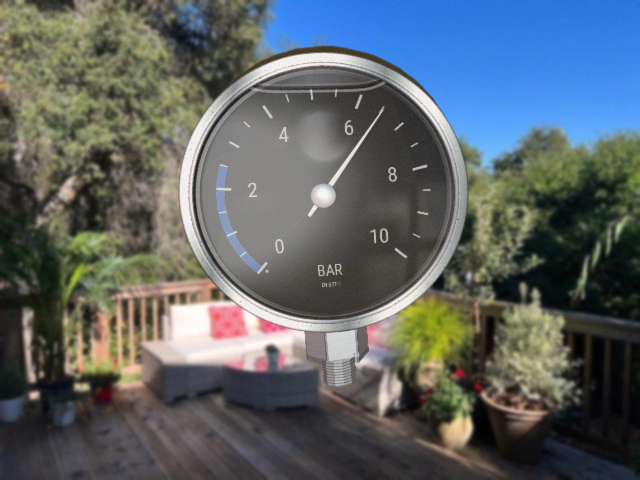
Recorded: 6.5 bar
